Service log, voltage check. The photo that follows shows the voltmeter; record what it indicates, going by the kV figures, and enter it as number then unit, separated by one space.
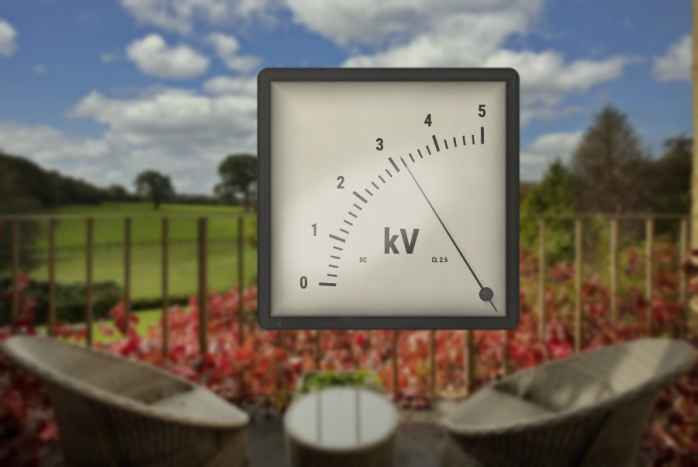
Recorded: 3.2 kV
